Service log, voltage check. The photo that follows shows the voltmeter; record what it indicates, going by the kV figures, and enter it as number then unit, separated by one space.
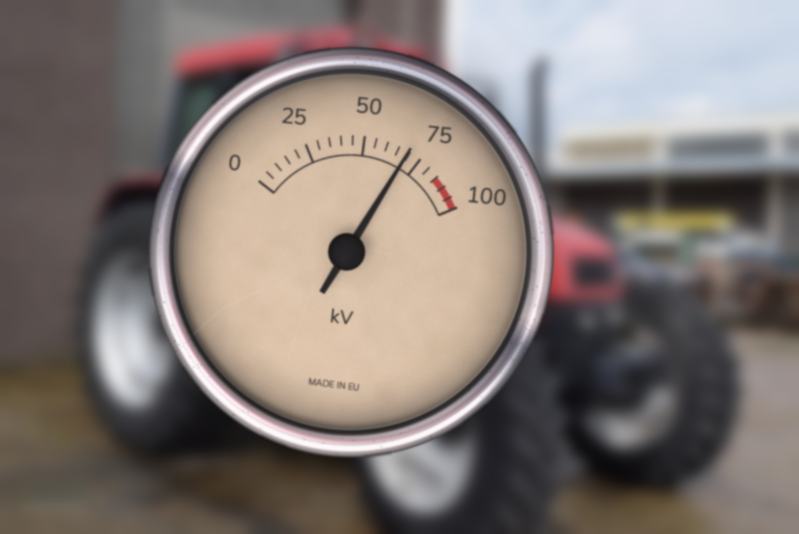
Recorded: 70 kV
